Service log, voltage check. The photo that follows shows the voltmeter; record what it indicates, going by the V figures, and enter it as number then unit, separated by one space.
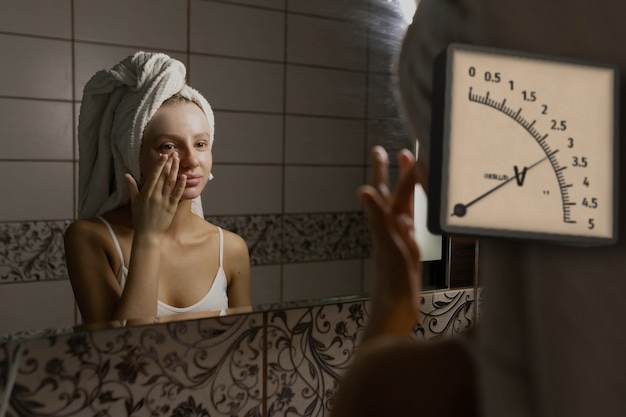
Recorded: 3 V
